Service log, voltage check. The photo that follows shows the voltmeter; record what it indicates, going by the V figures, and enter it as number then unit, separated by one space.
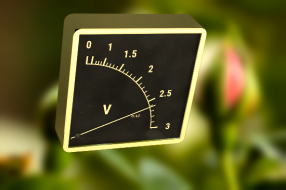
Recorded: 2.6 V
